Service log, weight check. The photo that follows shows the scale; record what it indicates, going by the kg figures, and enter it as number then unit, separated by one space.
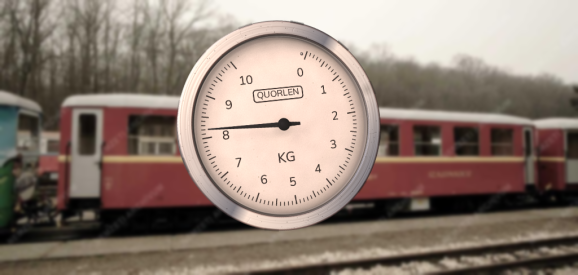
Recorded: 8.2 kg
